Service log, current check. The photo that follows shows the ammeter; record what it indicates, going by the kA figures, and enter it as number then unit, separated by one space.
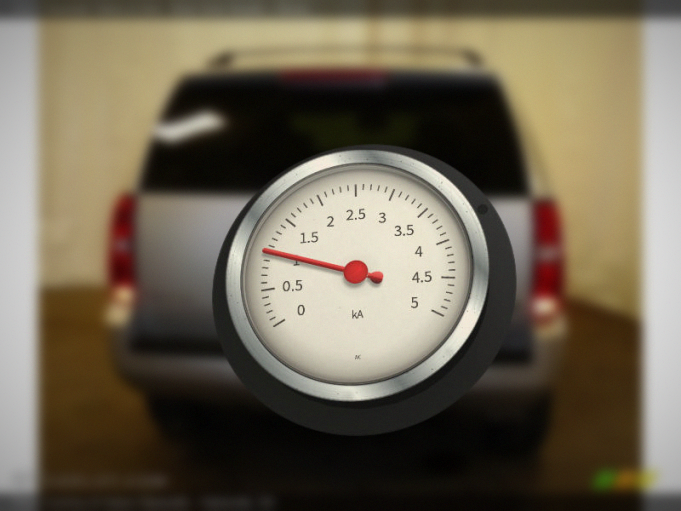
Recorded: 1 kA
